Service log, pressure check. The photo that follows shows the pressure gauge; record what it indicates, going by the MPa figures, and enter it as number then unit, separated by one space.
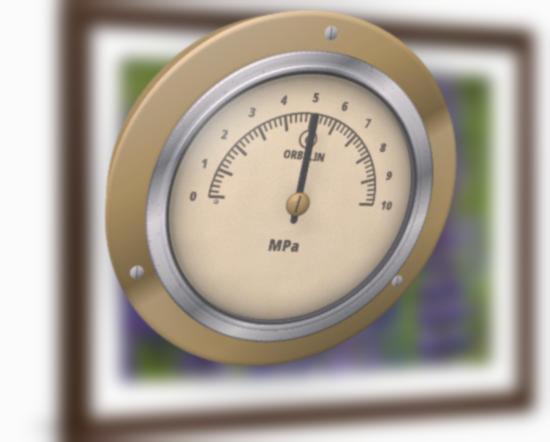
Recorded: 5 MPa
